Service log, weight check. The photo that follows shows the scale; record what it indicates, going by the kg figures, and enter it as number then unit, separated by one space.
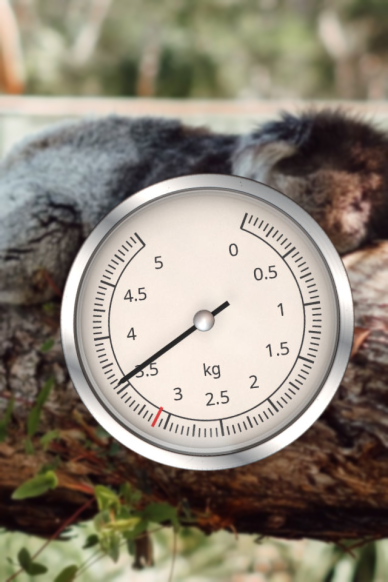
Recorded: 3.55 kg
